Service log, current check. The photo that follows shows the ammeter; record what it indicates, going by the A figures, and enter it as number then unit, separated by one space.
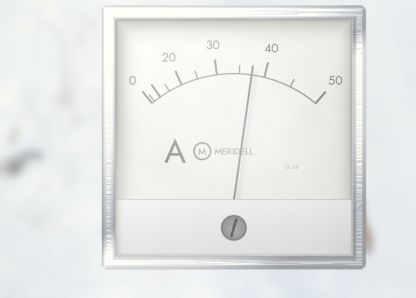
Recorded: 37.5 A
